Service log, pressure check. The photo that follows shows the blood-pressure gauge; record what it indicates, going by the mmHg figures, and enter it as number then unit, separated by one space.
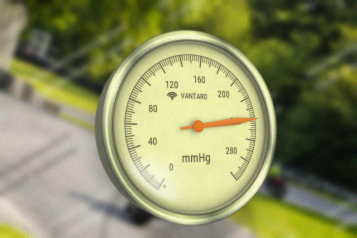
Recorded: 240 mmHg
